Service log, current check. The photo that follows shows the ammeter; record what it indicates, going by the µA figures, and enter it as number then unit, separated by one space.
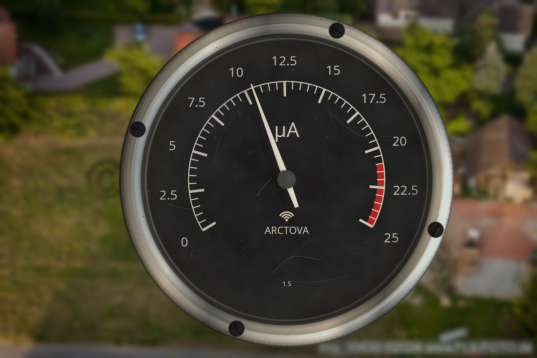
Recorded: 10.5 µA
